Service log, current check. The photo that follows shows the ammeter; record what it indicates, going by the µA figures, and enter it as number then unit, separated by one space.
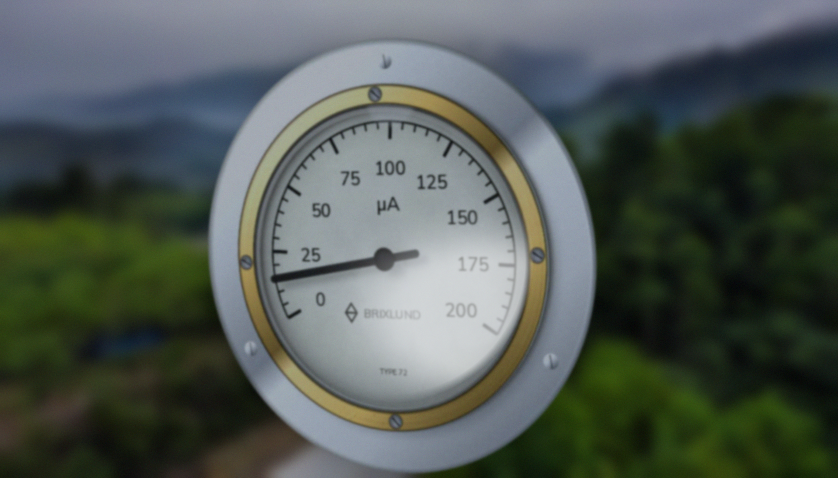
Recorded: 15 µA
